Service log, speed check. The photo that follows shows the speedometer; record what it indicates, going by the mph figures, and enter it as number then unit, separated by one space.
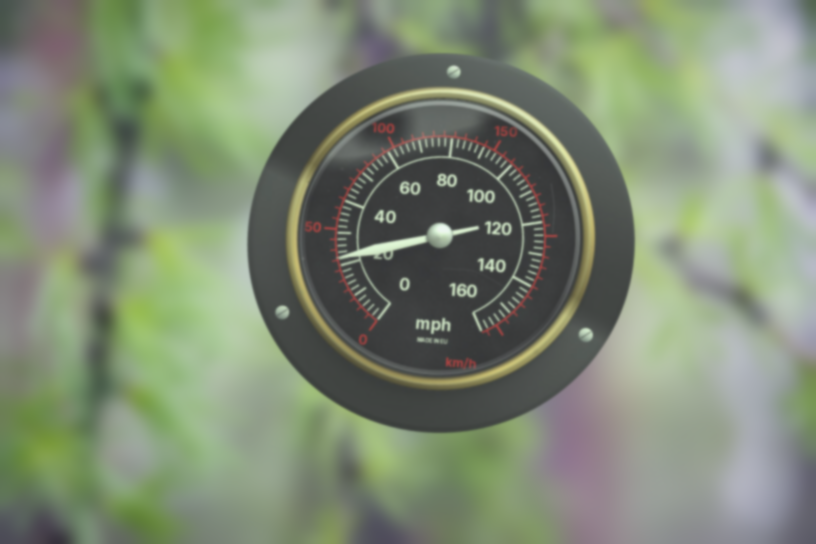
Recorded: 22 mph
